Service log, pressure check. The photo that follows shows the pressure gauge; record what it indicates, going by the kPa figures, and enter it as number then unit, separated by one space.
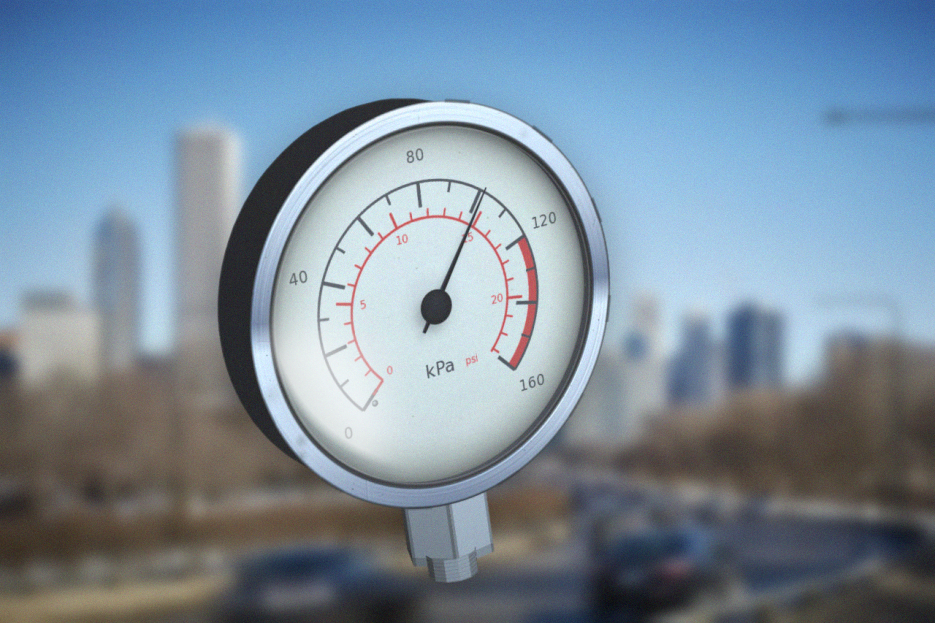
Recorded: 100 kPa
